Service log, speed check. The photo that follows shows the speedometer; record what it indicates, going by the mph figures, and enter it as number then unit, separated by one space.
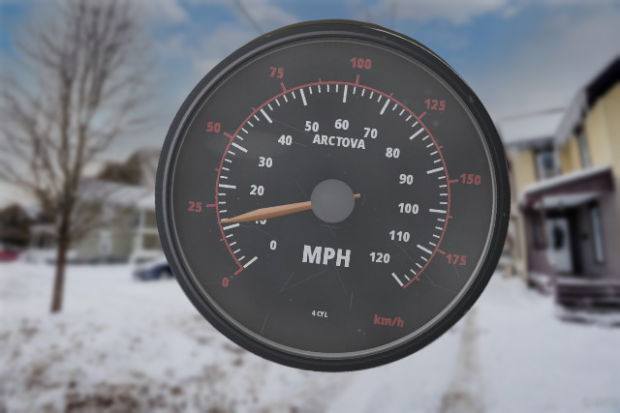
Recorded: 12 mph
